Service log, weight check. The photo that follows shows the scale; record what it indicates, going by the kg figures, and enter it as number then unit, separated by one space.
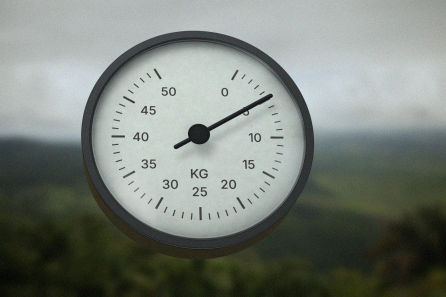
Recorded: 5 kg
